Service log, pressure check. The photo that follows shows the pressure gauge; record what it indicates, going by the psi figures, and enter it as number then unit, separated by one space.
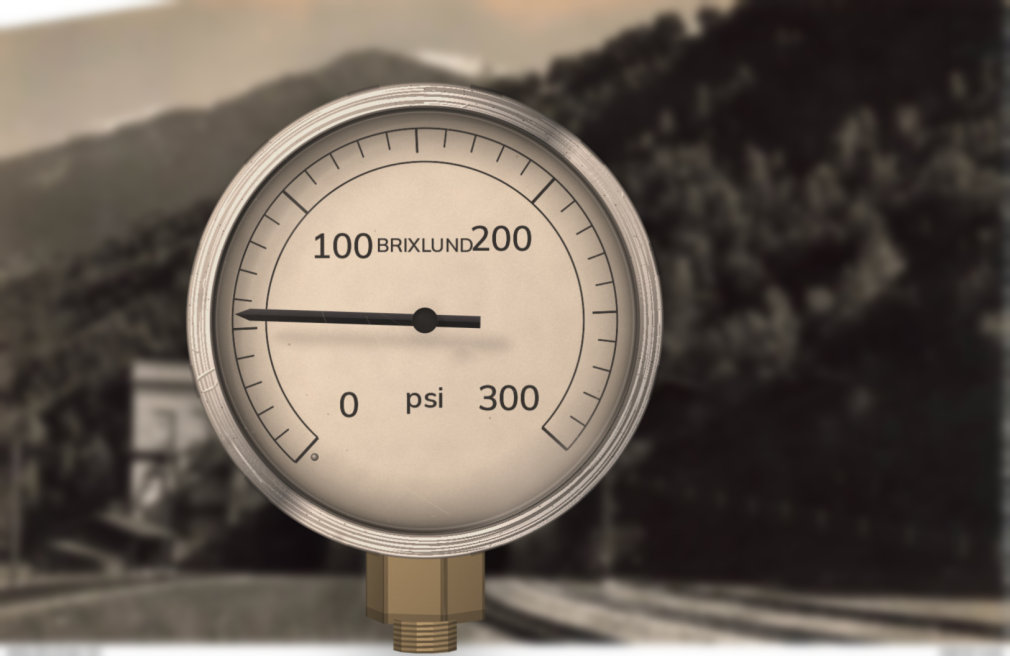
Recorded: 55 psi
